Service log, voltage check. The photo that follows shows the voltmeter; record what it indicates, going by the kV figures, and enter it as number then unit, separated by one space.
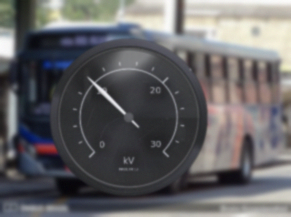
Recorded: 10 kV
